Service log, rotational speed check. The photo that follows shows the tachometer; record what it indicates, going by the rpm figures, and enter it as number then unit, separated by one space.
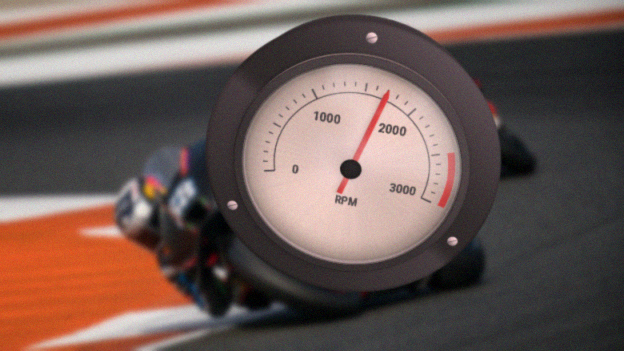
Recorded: 1700 rpm
